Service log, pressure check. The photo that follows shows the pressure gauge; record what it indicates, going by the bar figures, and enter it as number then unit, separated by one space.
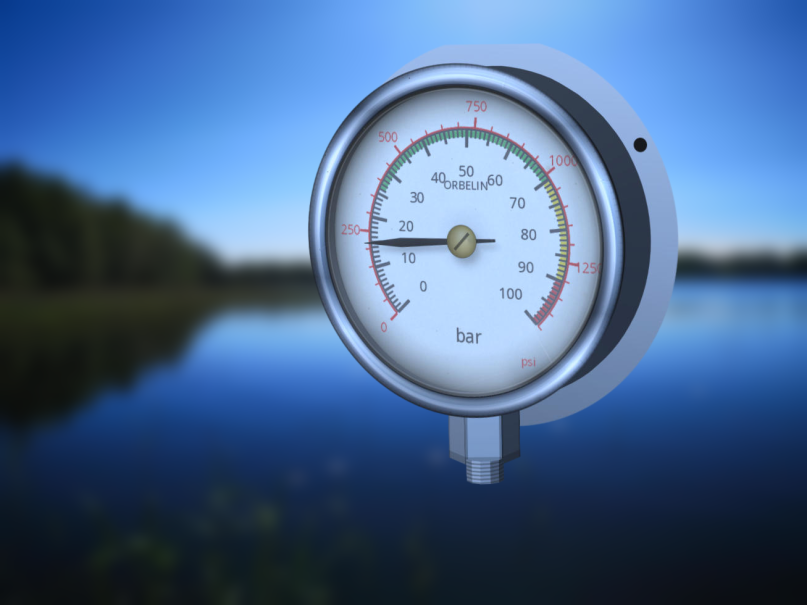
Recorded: 15 bar
